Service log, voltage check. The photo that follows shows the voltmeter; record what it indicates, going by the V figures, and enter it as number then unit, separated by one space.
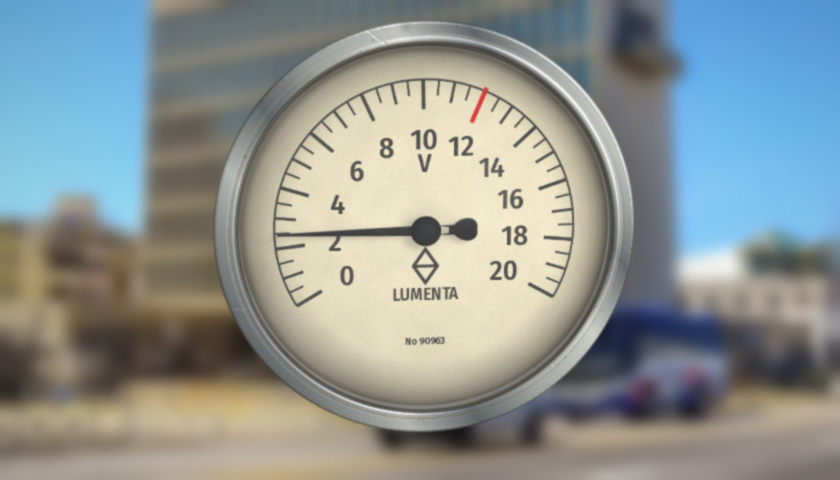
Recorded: 2.5 V
